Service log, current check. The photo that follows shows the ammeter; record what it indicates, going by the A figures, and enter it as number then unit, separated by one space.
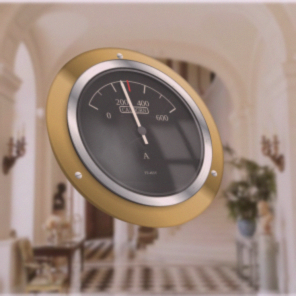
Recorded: 250 A
